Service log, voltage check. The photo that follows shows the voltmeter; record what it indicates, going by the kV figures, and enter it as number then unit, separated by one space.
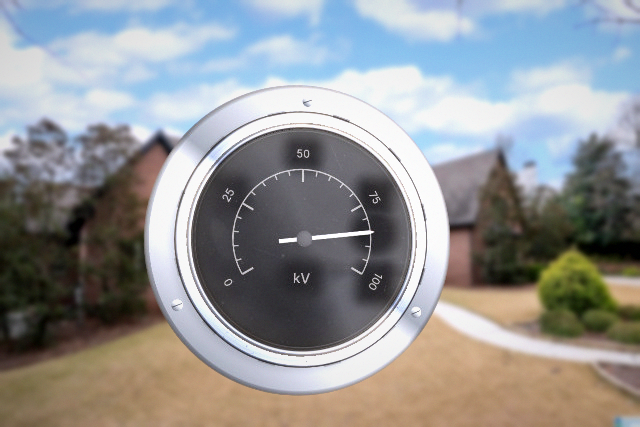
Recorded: 85 kV
